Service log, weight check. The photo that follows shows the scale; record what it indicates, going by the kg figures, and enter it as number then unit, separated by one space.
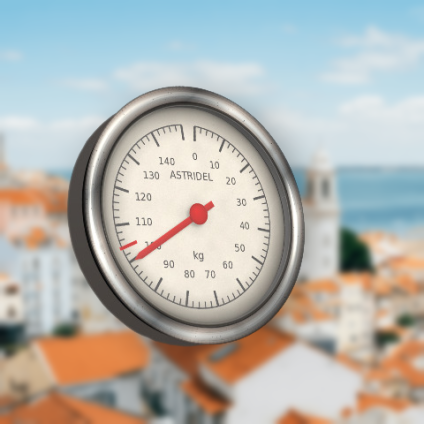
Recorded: 100 kg
